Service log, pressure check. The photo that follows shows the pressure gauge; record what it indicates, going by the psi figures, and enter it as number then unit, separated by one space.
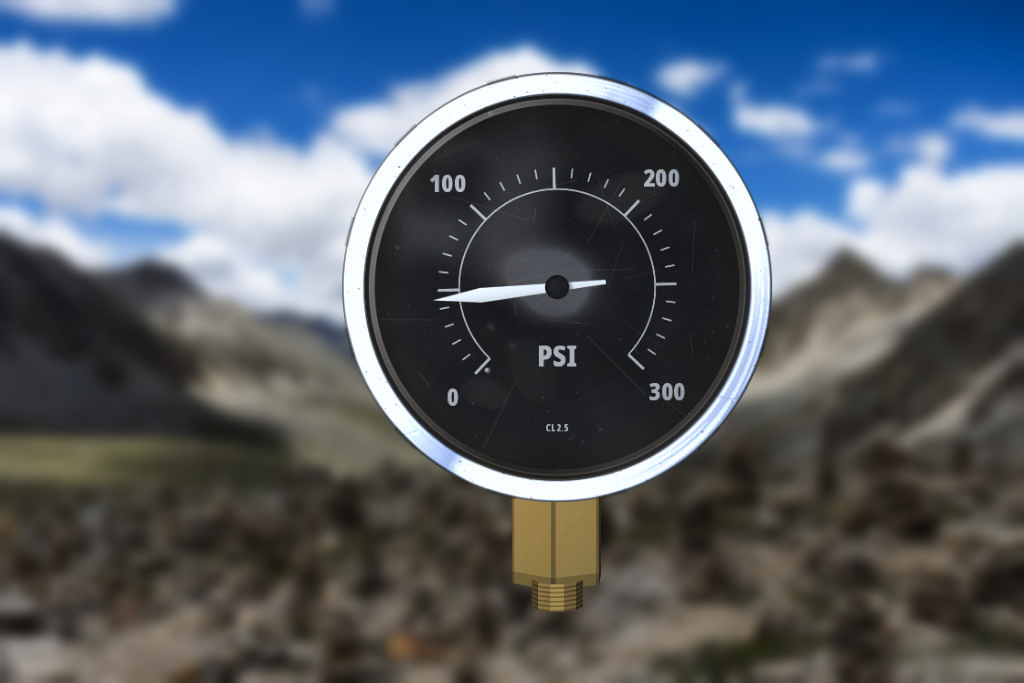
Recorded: 45 psi
